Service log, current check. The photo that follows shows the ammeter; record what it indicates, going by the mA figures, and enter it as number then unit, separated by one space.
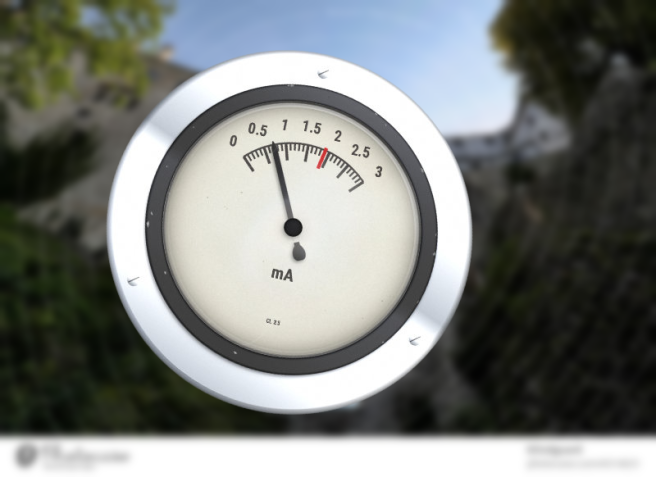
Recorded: 0.7 mA
